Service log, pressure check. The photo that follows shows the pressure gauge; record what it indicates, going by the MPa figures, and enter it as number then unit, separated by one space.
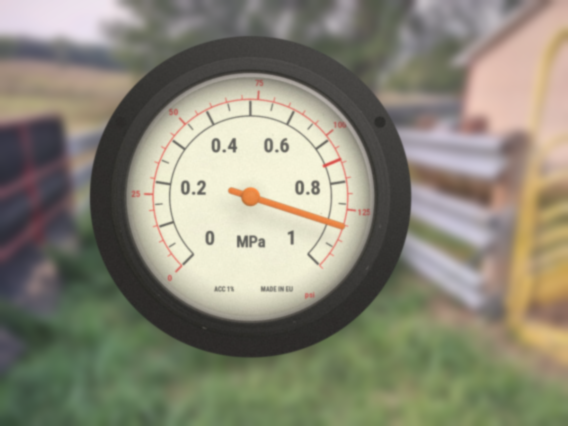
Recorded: 0.9 MPa
